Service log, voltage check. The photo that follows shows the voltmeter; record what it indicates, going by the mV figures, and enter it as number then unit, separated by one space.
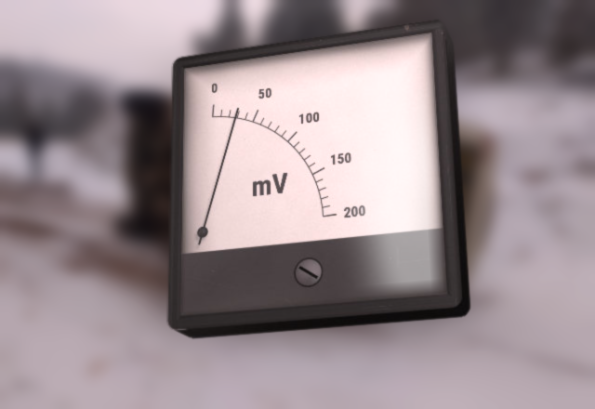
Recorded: 30 mV
